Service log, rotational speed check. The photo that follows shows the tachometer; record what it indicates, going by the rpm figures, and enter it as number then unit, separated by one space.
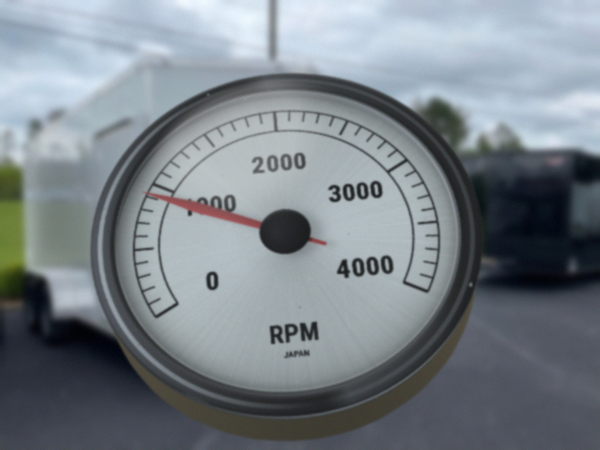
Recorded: 900 rpm
